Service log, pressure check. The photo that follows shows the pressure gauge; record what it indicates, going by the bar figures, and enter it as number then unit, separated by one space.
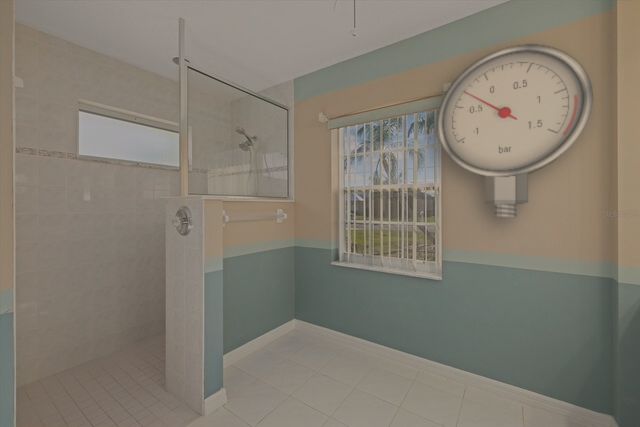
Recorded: -0.3 bar
